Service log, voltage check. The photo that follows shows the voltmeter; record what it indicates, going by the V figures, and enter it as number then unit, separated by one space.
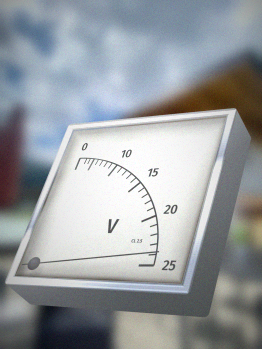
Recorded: 24 V
